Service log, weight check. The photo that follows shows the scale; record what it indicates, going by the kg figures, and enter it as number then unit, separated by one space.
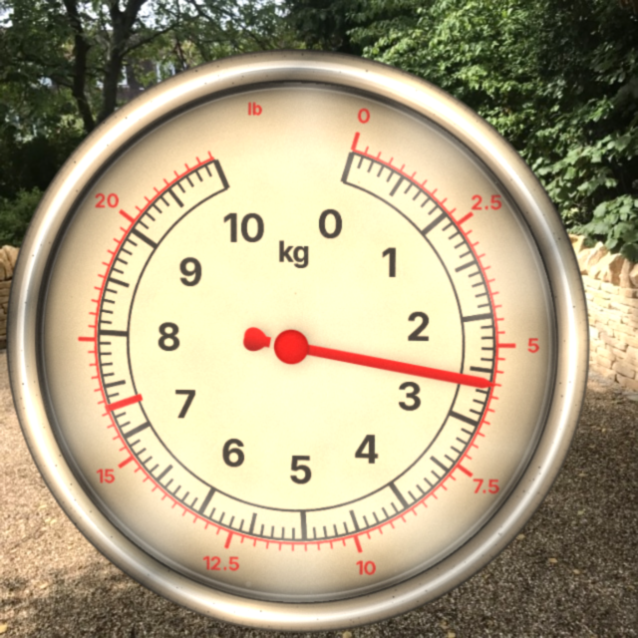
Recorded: 2.6 kg
